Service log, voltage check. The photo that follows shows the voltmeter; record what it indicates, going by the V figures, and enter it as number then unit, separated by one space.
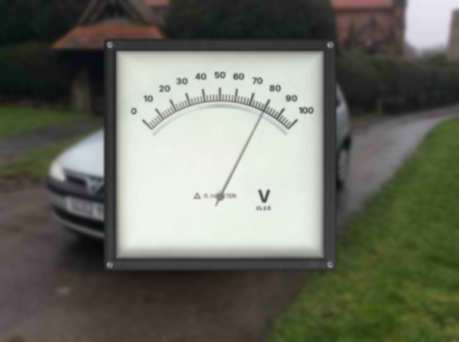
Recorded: 80 V
